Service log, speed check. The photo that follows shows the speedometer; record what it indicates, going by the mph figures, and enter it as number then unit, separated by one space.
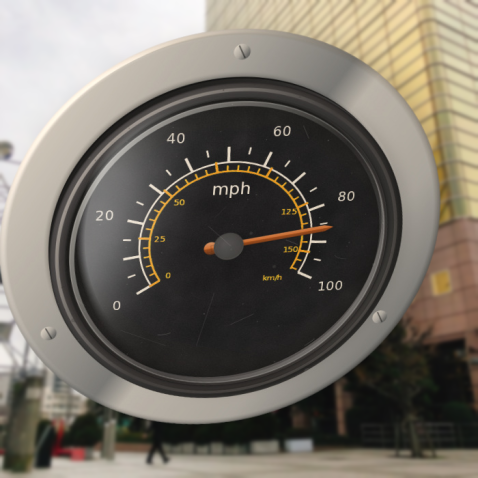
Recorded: 85 mph
